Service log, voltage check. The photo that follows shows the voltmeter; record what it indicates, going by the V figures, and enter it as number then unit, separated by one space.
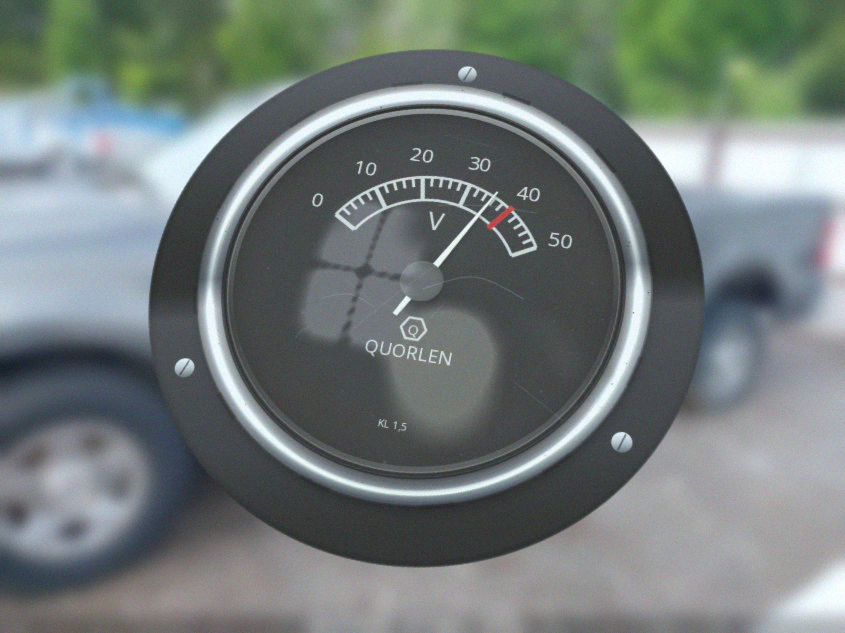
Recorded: 36 V
